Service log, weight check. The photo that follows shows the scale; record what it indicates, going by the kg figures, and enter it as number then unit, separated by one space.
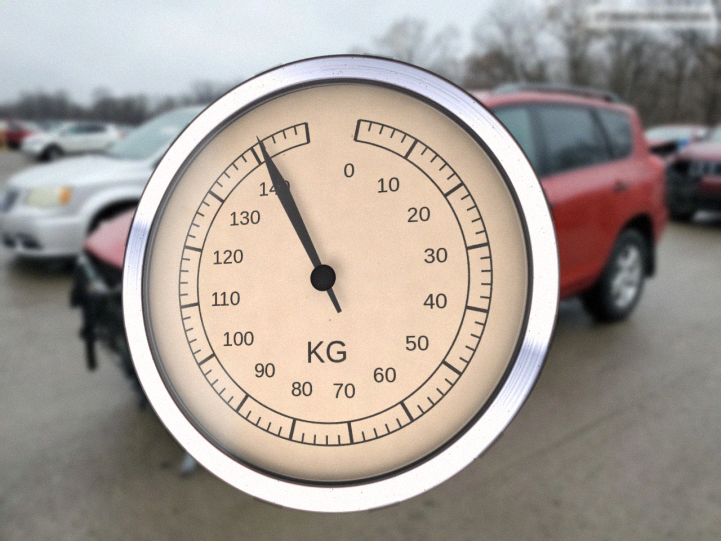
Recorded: 142 kg
